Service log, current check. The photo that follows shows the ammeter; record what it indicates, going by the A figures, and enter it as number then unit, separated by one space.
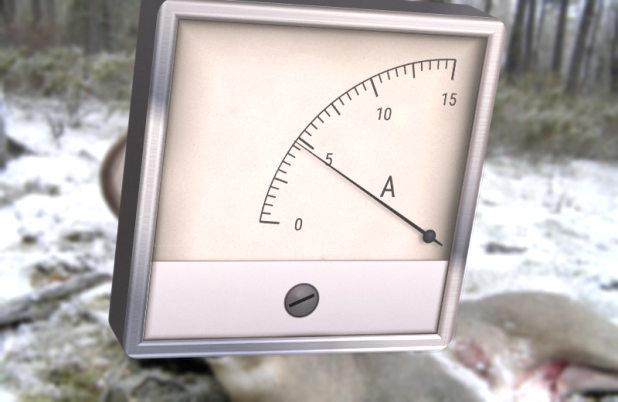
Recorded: 4.75 A
